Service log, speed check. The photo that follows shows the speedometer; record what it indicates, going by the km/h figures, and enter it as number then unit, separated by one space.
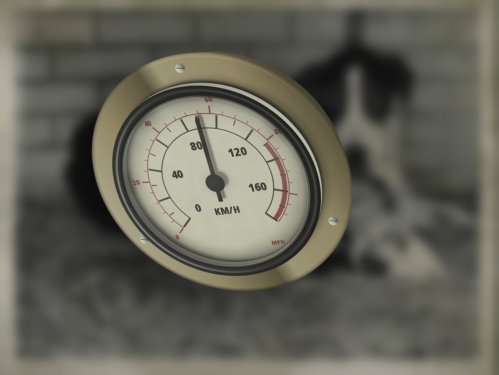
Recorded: 90 km/h
